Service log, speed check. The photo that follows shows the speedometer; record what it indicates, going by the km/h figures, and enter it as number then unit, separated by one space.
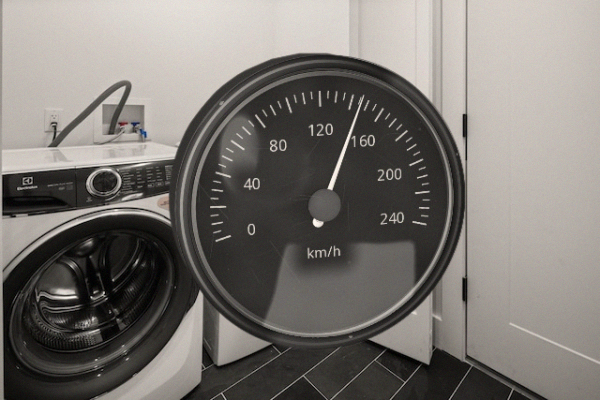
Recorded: 145 km/h
